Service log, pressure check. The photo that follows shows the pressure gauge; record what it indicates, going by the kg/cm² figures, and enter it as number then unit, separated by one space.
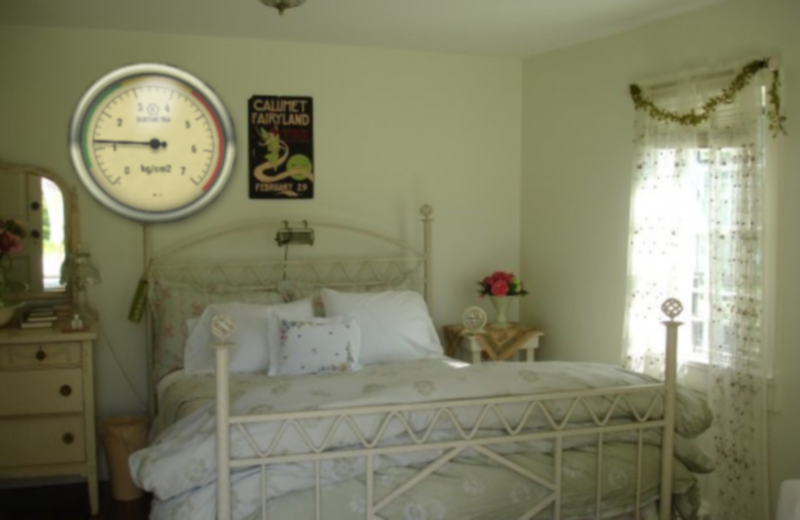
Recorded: 1.2 kg/cm²
